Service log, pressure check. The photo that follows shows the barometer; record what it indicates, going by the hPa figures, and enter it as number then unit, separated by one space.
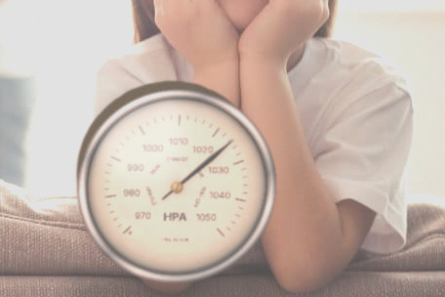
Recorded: 1024 hPa
